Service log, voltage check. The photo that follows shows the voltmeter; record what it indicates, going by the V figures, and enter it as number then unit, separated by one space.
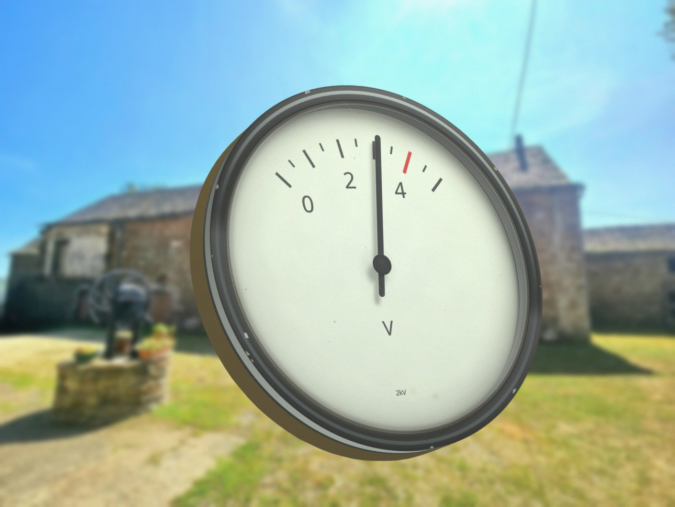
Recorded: 3 V
